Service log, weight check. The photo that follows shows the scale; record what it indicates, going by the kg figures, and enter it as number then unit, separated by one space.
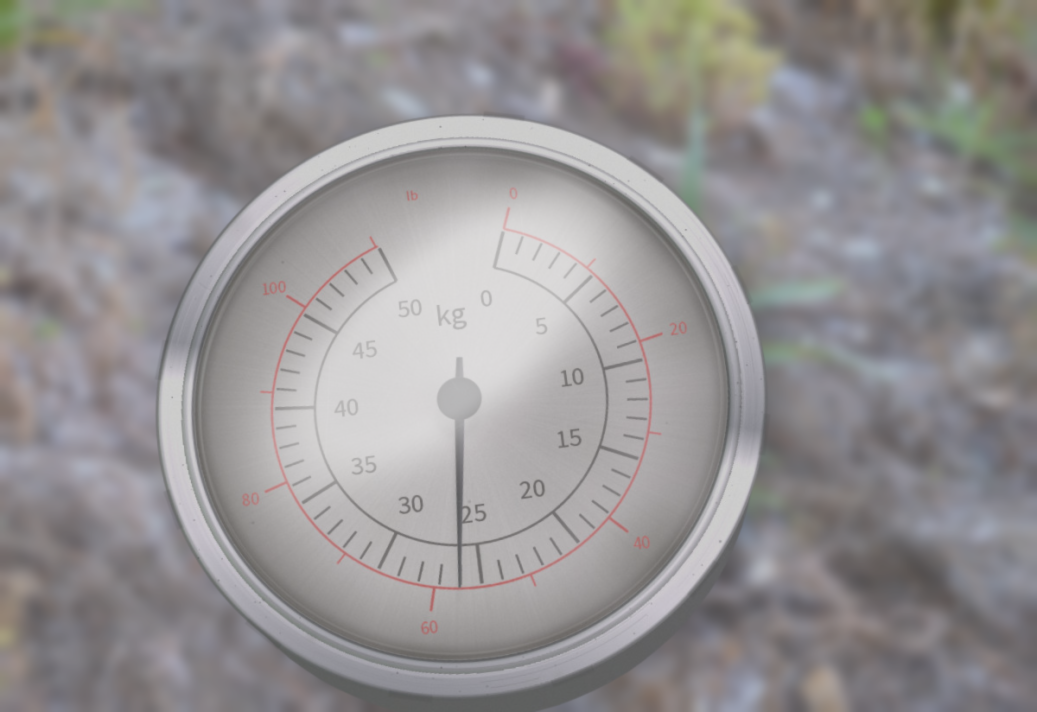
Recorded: 26 kg
